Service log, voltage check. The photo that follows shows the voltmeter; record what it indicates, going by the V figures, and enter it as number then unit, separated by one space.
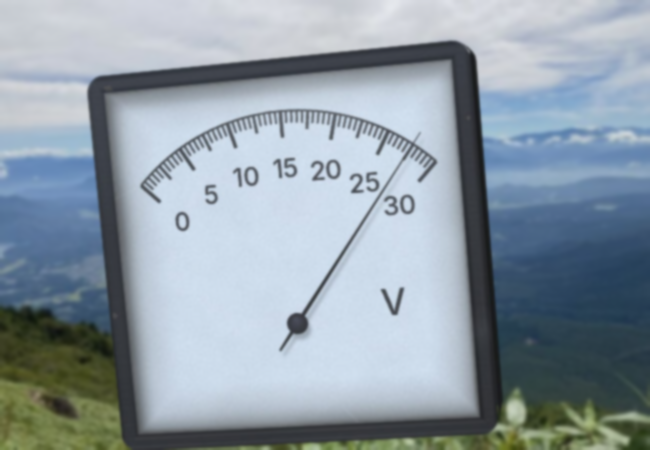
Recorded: 27.5 V
